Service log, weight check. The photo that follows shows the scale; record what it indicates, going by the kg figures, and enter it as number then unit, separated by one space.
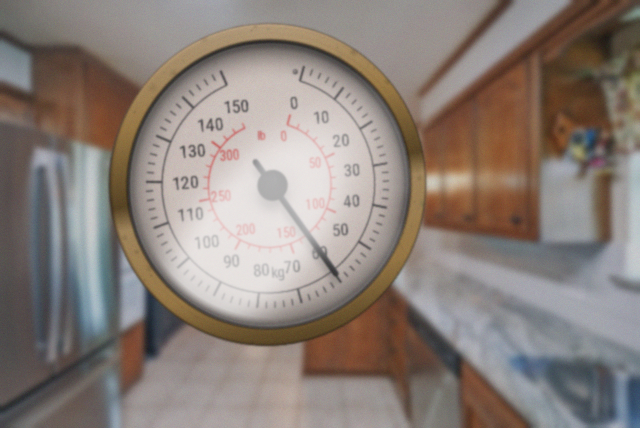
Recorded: 60 kg
